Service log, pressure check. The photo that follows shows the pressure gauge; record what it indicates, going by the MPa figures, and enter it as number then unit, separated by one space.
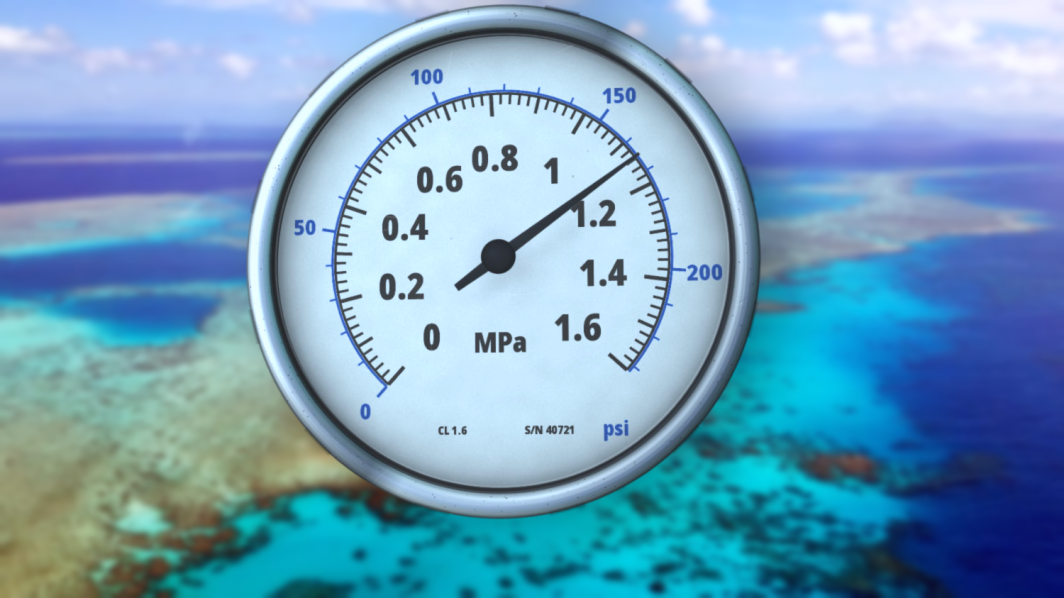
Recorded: 1.14 MPa
